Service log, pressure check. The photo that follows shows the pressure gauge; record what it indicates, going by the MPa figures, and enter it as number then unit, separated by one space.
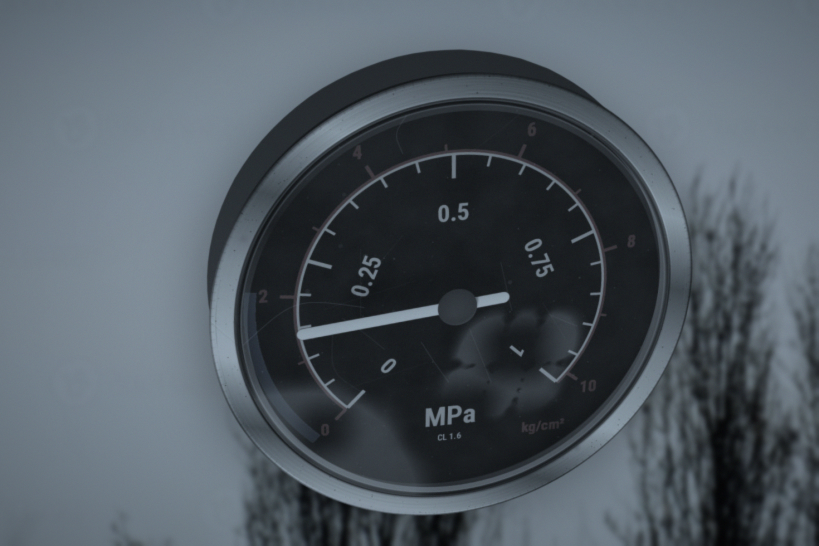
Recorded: 0.15 MPa
